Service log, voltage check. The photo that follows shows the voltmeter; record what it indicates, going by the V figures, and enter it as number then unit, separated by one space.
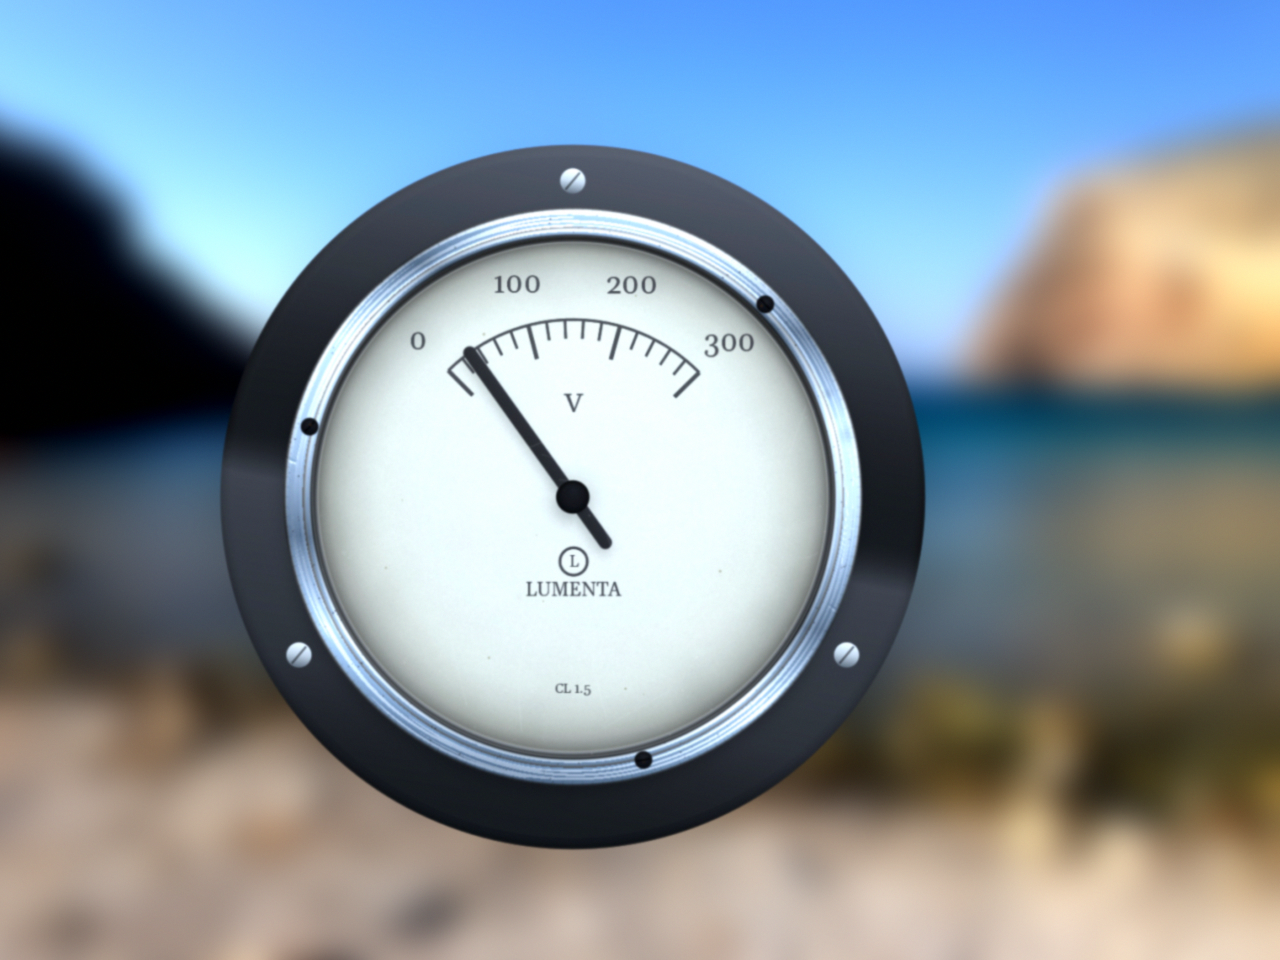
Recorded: 30 V
